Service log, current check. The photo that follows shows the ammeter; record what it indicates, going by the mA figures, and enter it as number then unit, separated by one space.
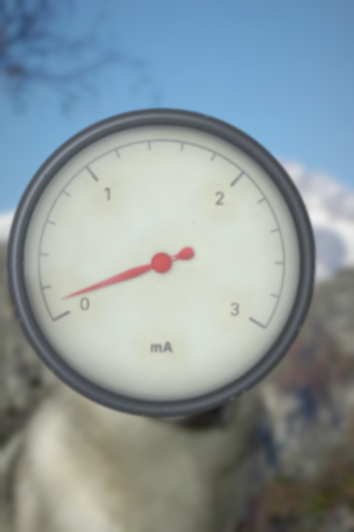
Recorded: 0.1 mA
